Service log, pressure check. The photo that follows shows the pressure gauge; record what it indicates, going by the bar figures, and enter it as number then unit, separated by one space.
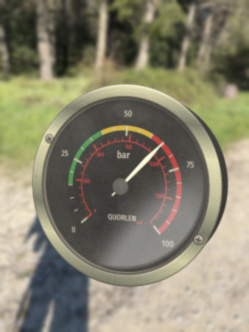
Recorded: 65 bar
